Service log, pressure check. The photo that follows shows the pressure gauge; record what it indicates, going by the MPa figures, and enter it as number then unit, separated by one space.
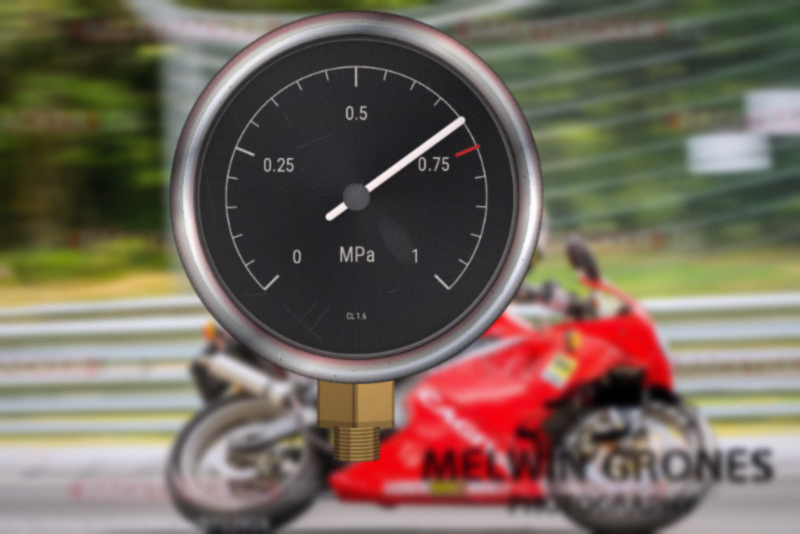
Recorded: 0.7 MPa
